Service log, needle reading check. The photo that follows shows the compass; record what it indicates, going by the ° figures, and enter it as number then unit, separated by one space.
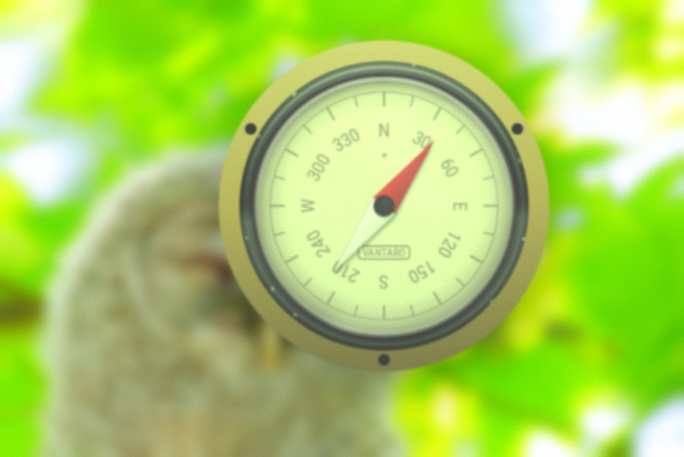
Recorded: 37.5 °
